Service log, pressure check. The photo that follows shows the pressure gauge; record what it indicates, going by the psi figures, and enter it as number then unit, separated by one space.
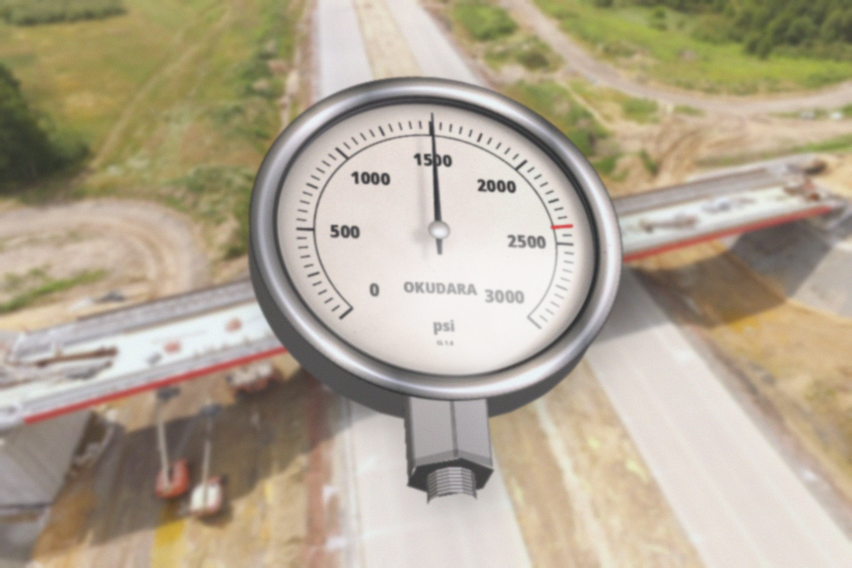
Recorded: 1500 psi
